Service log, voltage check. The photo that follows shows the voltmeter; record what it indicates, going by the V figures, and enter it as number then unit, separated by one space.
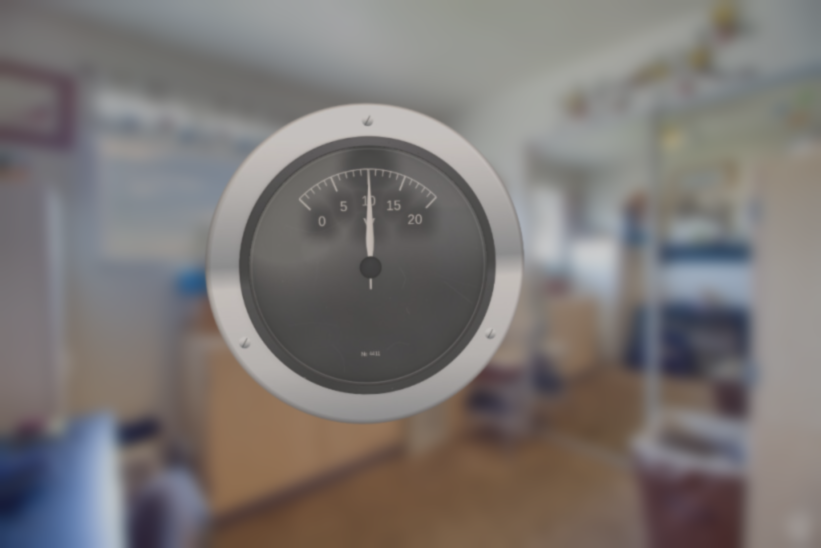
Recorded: 10 V
